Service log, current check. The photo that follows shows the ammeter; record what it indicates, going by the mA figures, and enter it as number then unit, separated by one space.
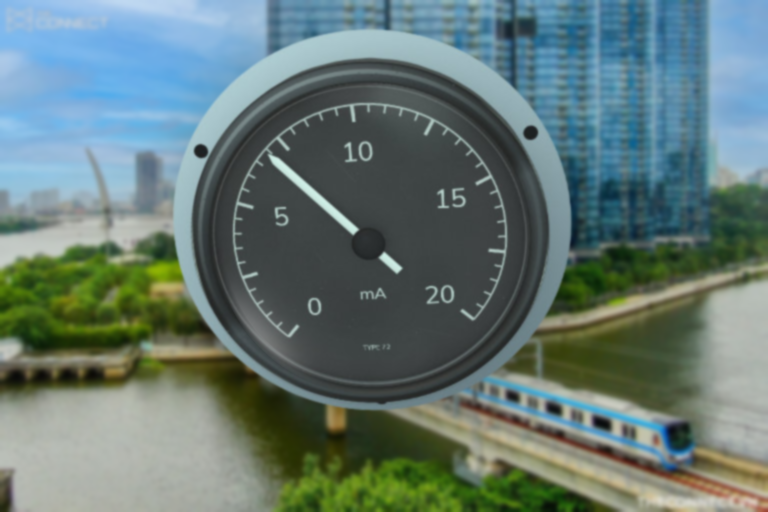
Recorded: 7 mA
